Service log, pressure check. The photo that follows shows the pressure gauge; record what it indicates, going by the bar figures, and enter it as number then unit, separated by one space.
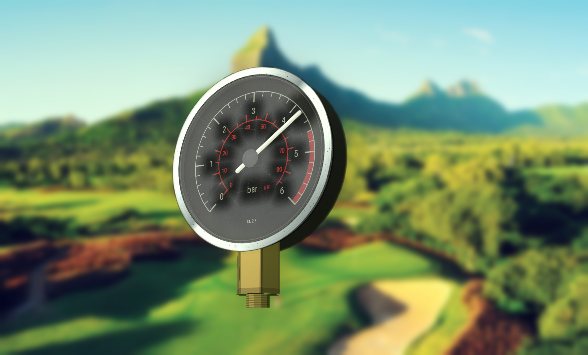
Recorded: 4.2 bar
